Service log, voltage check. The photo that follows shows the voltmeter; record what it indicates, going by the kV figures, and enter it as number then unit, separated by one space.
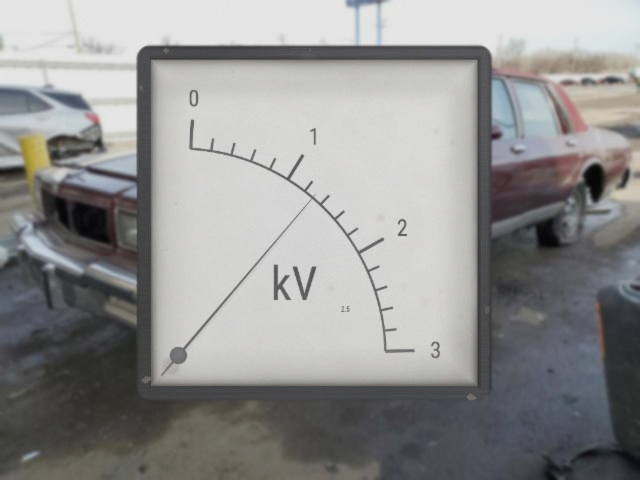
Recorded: 1.3 kV
